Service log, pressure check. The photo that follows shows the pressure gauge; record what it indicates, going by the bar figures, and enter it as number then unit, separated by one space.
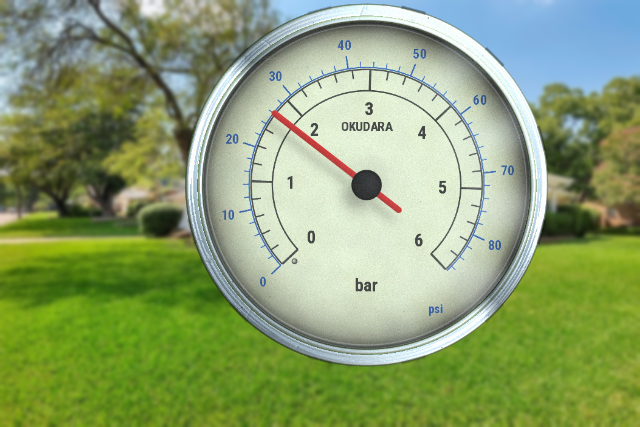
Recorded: 1.8 bar
